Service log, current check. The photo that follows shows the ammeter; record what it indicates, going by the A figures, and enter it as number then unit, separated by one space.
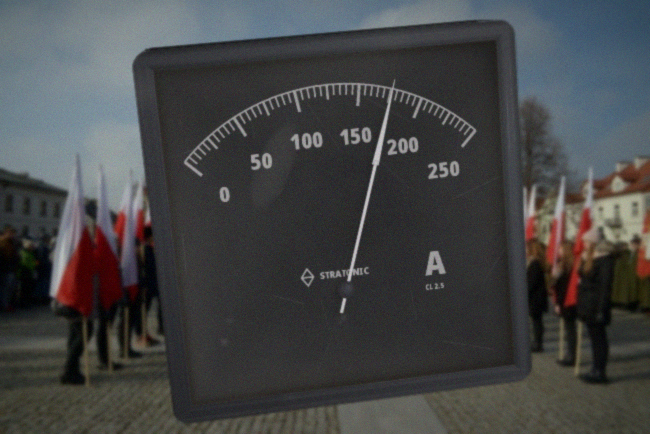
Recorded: 175 A
